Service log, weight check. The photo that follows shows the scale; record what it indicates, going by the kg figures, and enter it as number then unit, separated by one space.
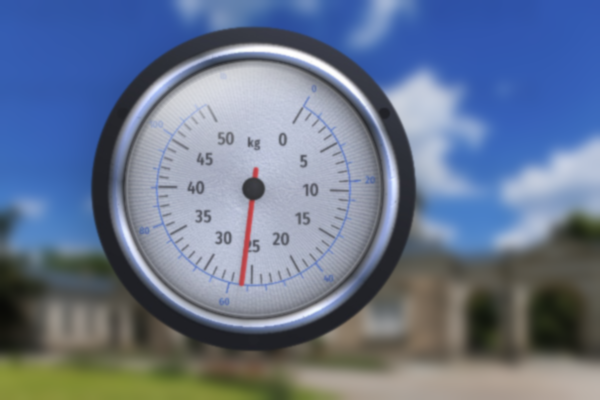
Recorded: 26 kg
